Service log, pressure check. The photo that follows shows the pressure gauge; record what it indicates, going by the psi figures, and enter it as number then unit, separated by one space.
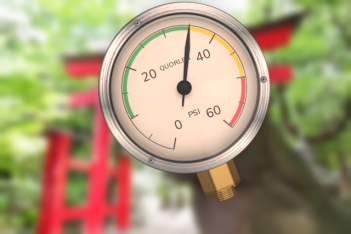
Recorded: 35 psi
